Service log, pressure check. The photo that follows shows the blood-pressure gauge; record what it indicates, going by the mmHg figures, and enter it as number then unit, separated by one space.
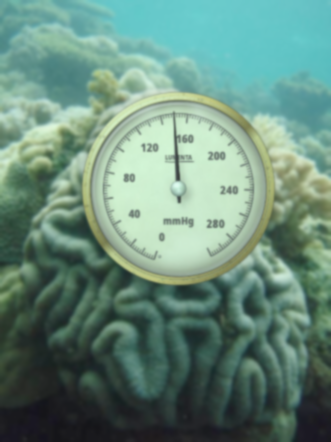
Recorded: 150 mmHg
